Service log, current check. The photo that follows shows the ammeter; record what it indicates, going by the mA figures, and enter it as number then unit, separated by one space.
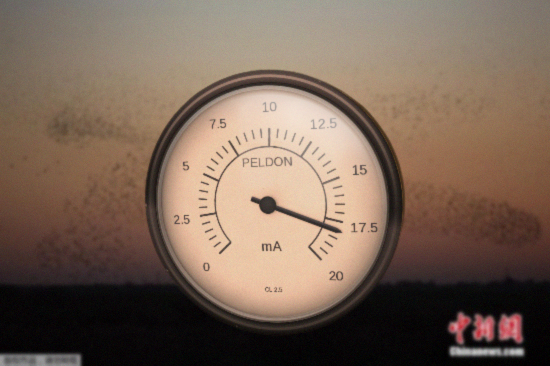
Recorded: 18 mA
